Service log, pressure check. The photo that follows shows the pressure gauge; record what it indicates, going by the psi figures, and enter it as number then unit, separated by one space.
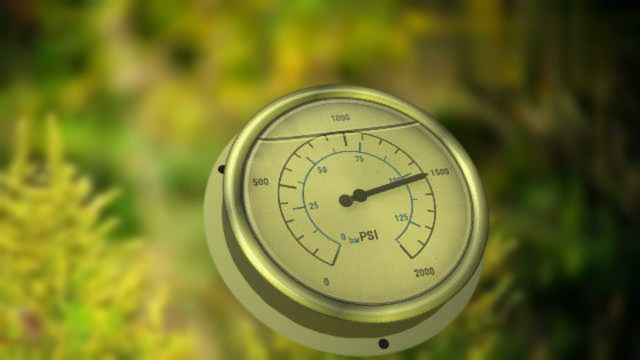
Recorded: 1500 psi
